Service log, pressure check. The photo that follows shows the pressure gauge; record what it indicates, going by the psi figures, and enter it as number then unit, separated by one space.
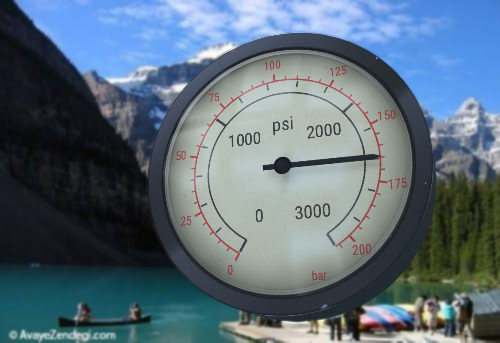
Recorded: 2400 psi
